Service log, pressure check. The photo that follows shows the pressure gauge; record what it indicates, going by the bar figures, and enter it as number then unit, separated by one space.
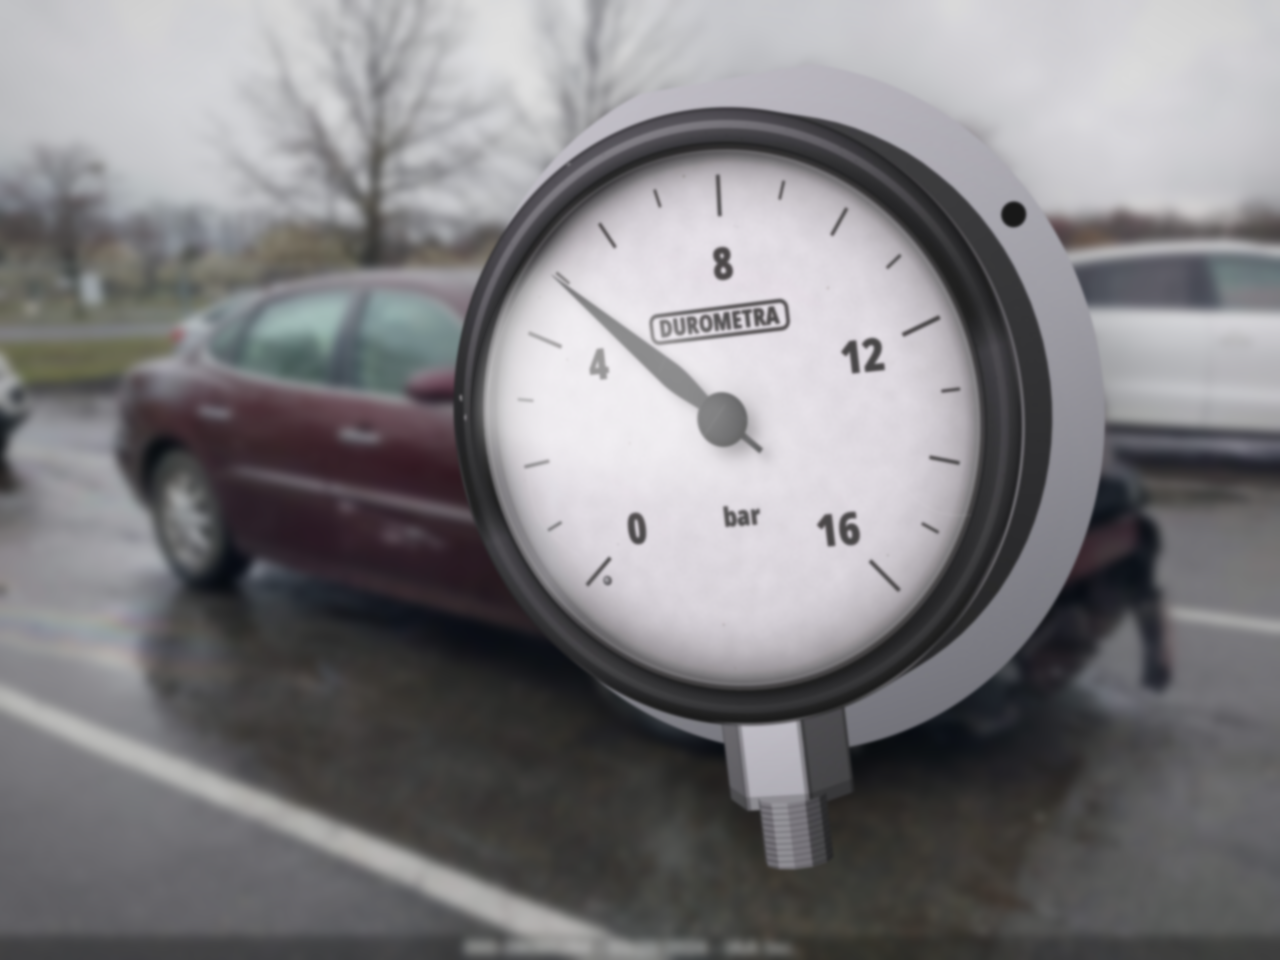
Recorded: 5 bar
